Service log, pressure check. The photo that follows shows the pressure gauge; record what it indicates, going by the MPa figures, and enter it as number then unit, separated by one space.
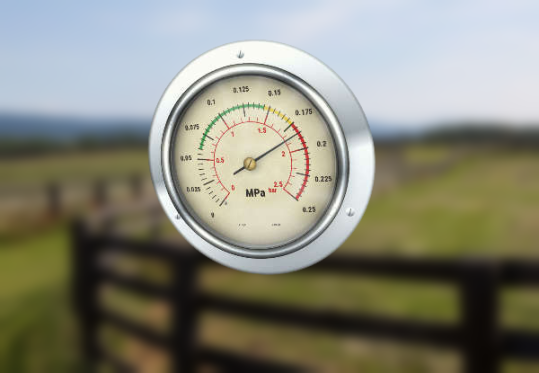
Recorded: 0.185 MPa
